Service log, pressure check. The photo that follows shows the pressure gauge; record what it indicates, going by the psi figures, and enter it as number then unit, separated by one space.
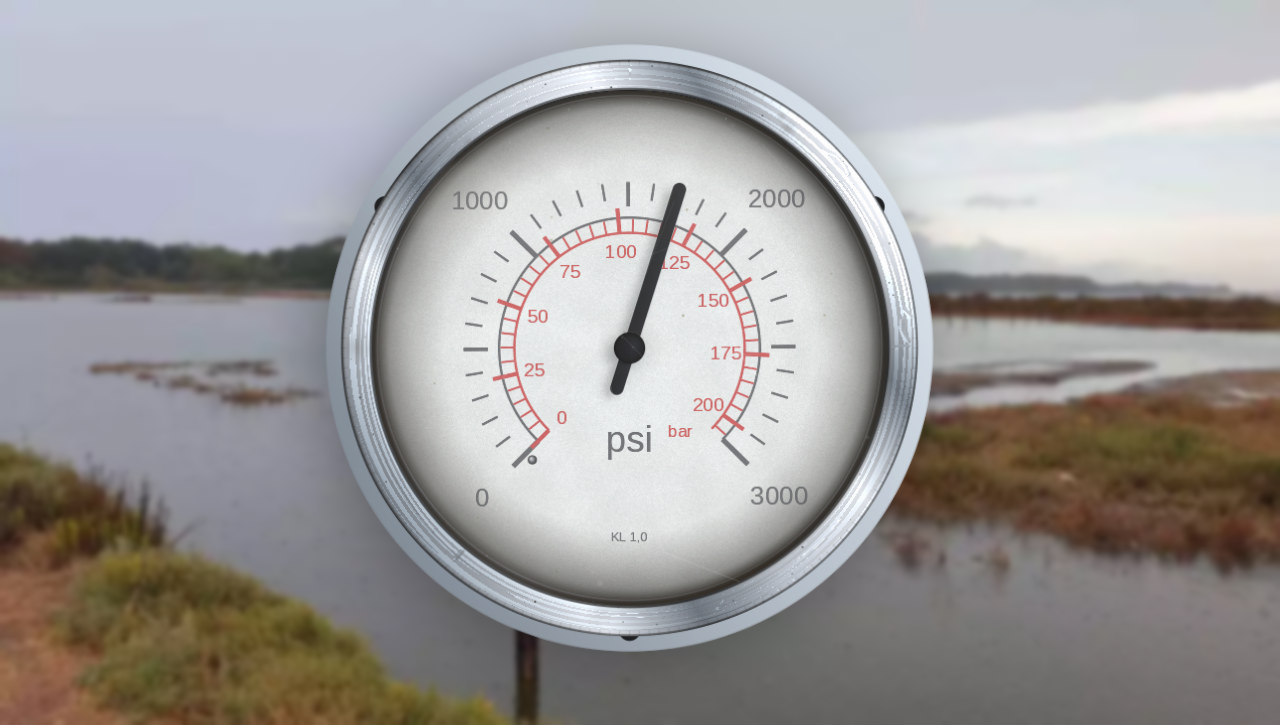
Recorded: 1700 psi
